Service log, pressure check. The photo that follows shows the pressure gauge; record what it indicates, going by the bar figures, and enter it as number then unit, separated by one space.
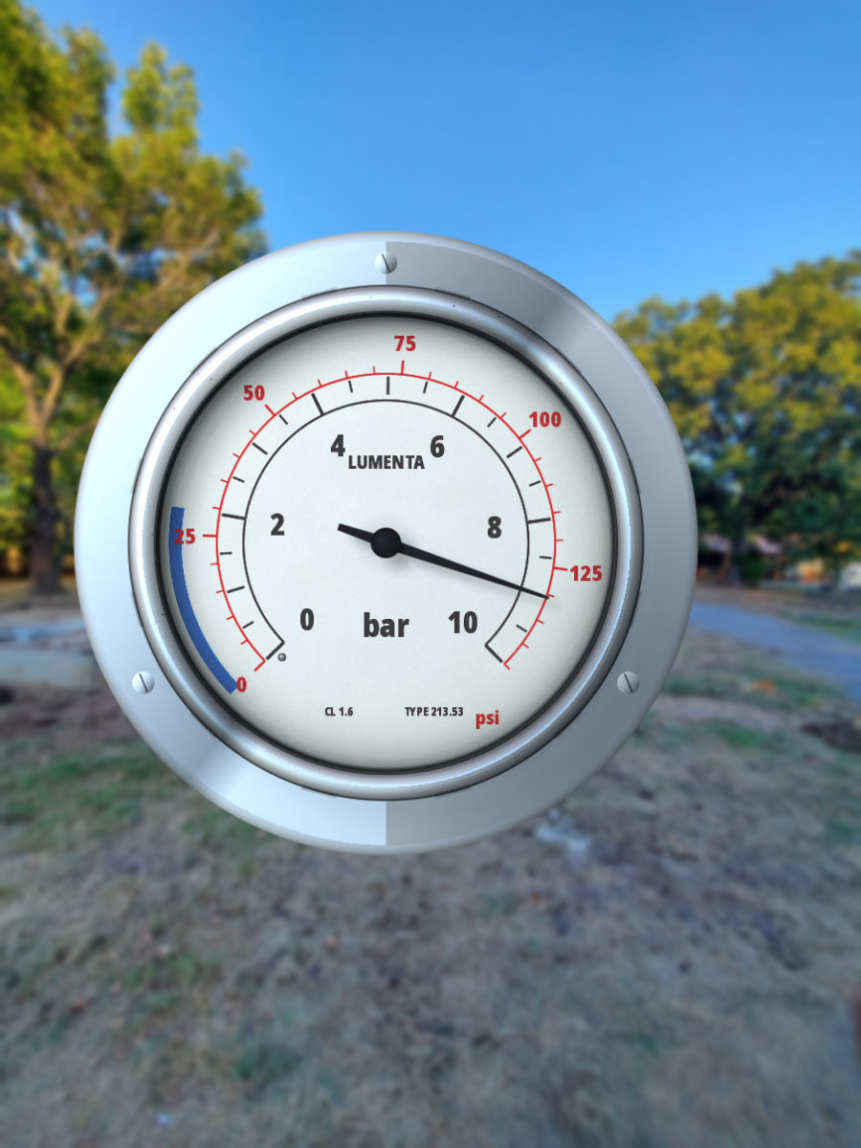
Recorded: 9 bar
